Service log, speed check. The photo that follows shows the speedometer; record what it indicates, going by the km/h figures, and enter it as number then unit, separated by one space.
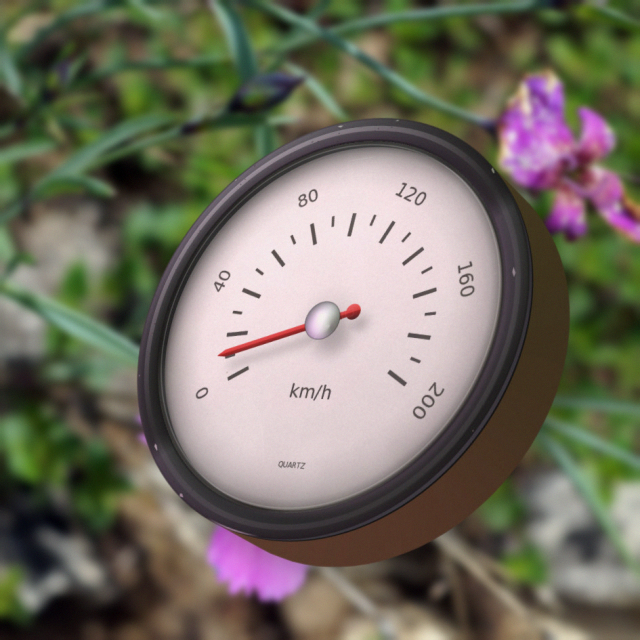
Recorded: 10 km/h
